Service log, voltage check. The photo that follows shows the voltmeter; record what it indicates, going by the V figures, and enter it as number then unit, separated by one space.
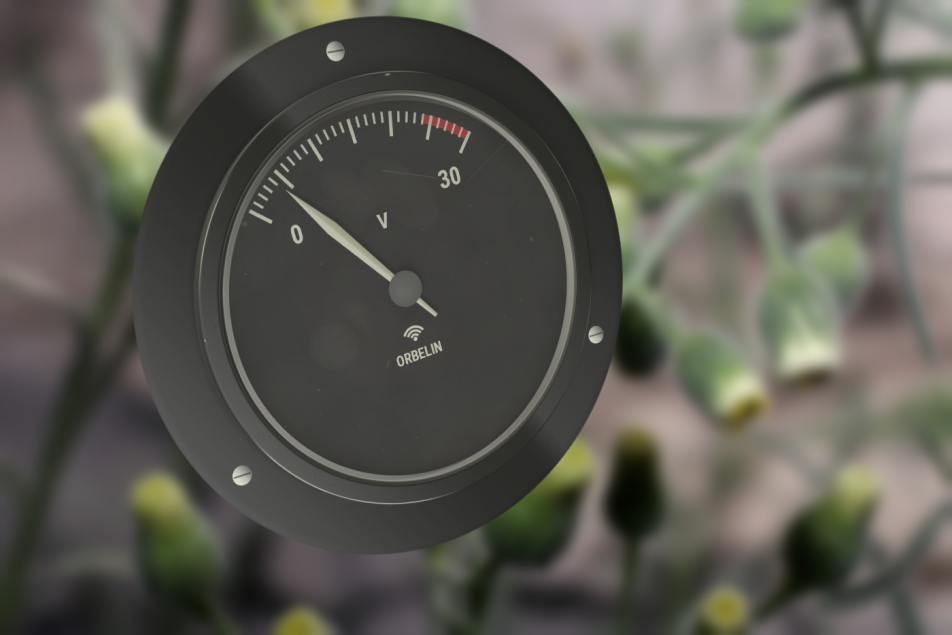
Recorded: 4 V
